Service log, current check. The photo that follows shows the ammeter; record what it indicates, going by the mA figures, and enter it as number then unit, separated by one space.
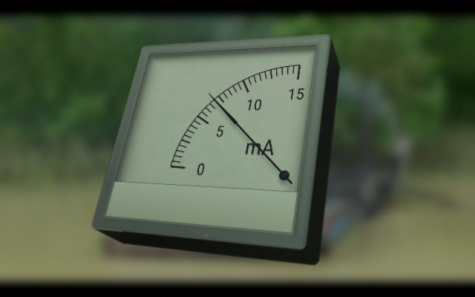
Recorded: 7 mA
